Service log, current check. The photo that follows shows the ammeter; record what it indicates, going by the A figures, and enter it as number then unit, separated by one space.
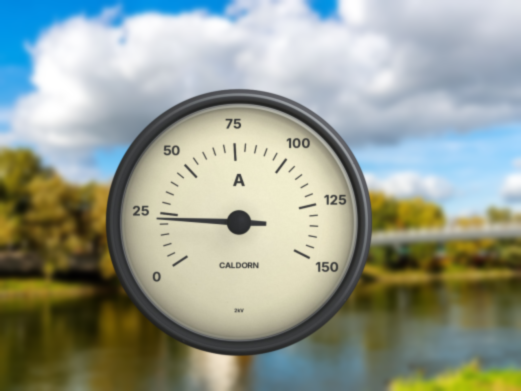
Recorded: 22.5 A
